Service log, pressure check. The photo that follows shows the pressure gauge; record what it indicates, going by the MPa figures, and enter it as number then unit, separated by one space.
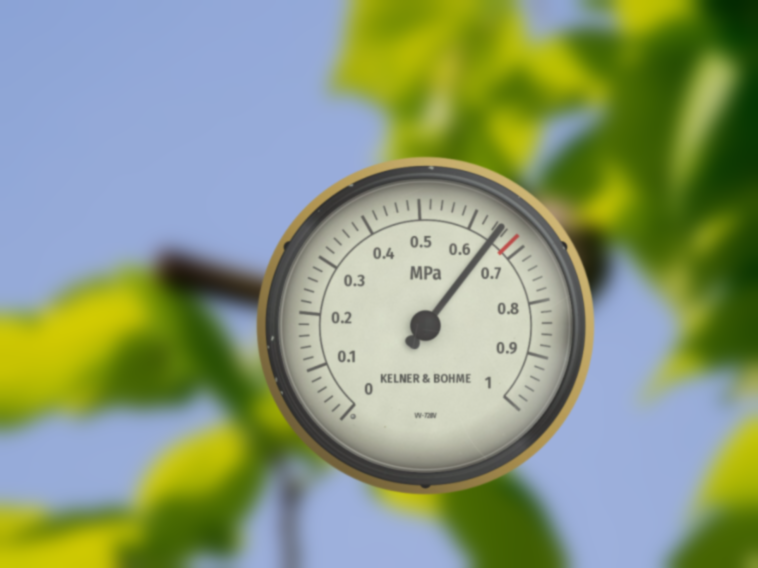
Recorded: 0.65 MPa
